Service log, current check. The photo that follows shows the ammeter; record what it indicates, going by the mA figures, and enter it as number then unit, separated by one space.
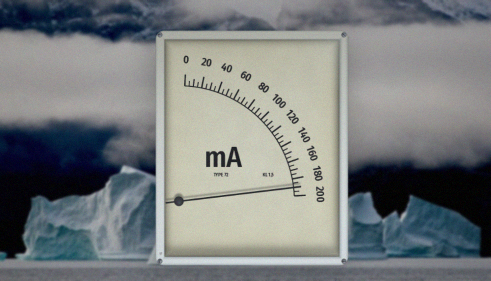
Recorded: 190 mA
